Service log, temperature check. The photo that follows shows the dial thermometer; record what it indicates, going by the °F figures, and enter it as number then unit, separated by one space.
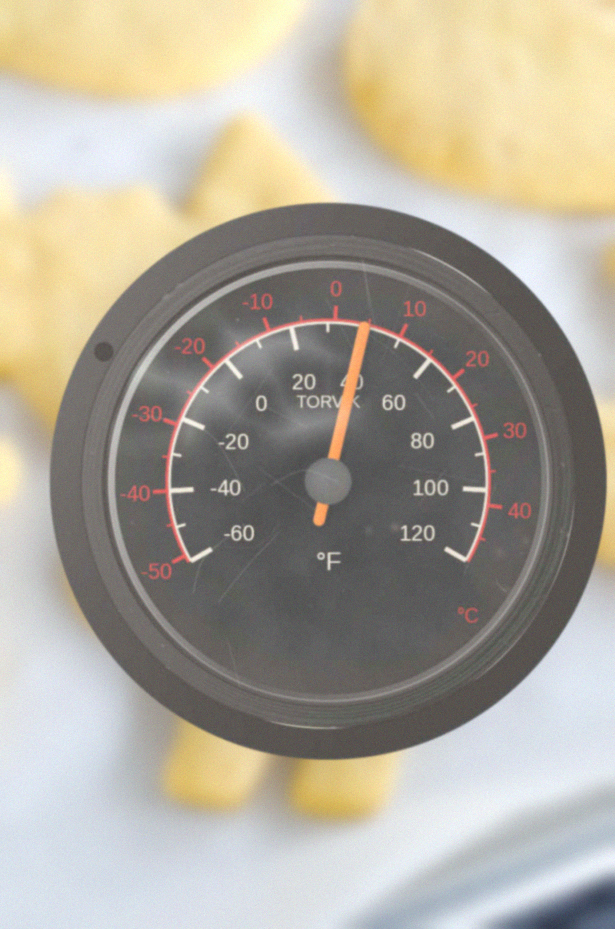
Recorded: 40 °F
